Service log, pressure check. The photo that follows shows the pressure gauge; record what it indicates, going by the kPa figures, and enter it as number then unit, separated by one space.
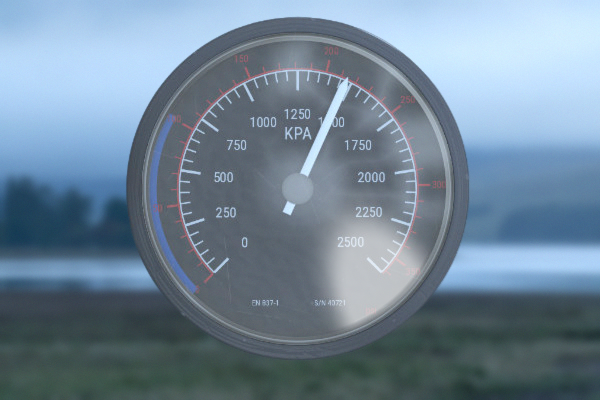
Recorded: 1475 kPa
